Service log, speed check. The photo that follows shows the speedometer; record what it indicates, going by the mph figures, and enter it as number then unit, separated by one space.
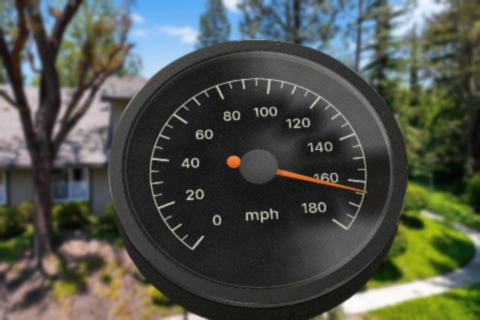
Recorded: 165 mph
